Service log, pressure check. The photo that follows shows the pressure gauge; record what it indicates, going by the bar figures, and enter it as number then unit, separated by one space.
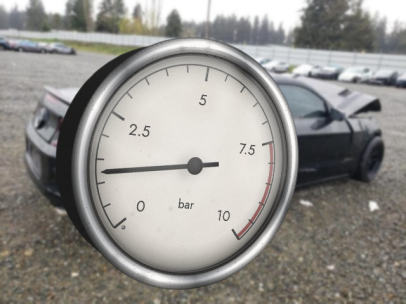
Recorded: 1.25 bar
